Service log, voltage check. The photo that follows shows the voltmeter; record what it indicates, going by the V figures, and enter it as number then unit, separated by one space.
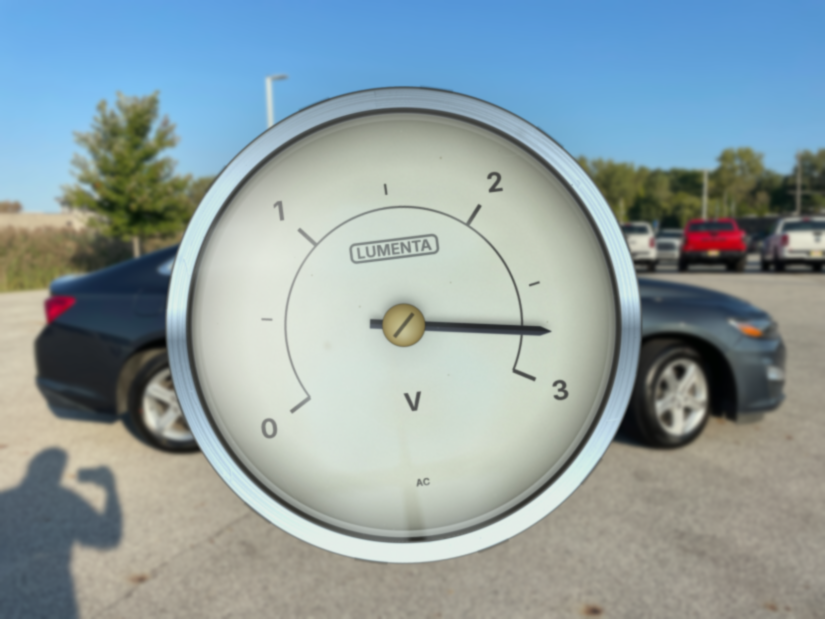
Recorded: 2.75 V
